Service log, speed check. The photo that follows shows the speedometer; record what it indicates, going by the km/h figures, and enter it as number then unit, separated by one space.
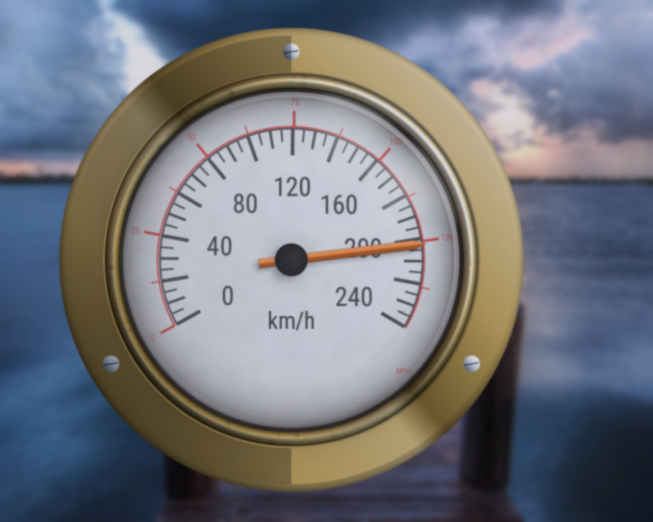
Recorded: 202.5 km/h
